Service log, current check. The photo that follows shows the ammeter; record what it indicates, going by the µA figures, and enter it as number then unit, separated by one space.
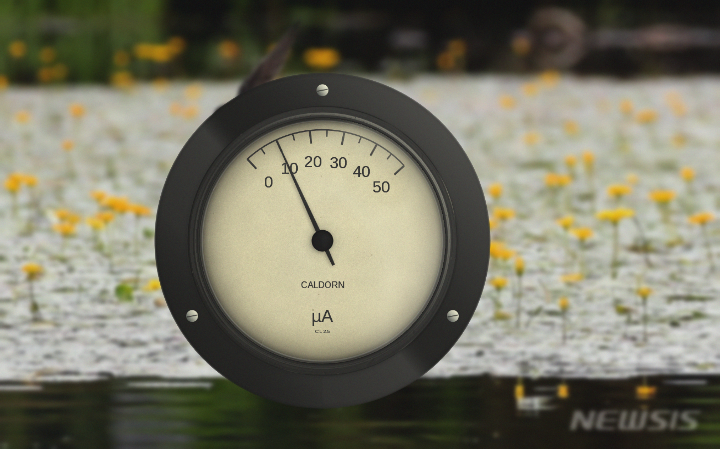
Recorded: 10 µA
